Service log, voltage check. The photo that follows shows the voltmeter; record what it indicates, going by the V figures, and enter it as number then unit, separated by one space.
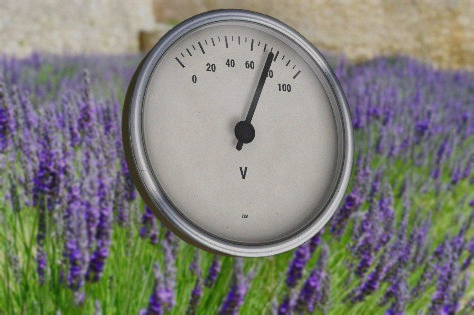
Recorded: 75 V
